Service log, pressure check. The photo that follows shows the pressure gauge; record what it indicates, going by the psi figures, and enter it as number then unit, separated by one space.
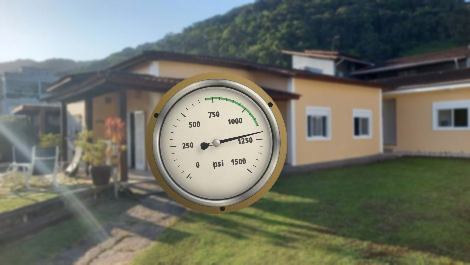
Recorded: 1200 psi
